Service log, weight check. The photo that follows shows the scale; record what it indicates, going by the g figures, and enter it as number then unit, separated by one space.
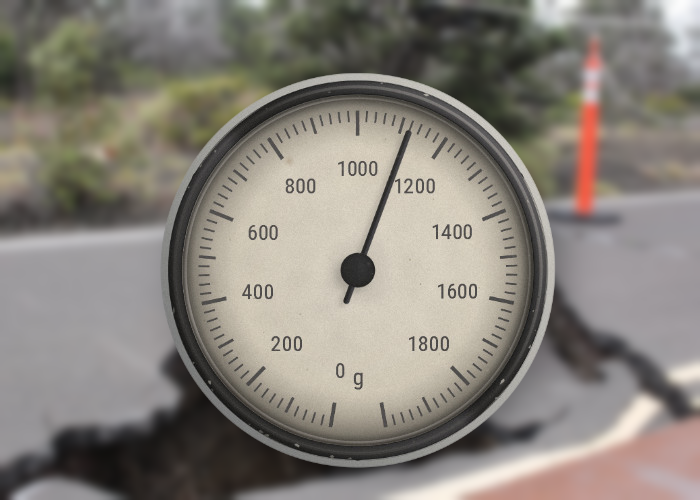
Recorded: 1120 g
